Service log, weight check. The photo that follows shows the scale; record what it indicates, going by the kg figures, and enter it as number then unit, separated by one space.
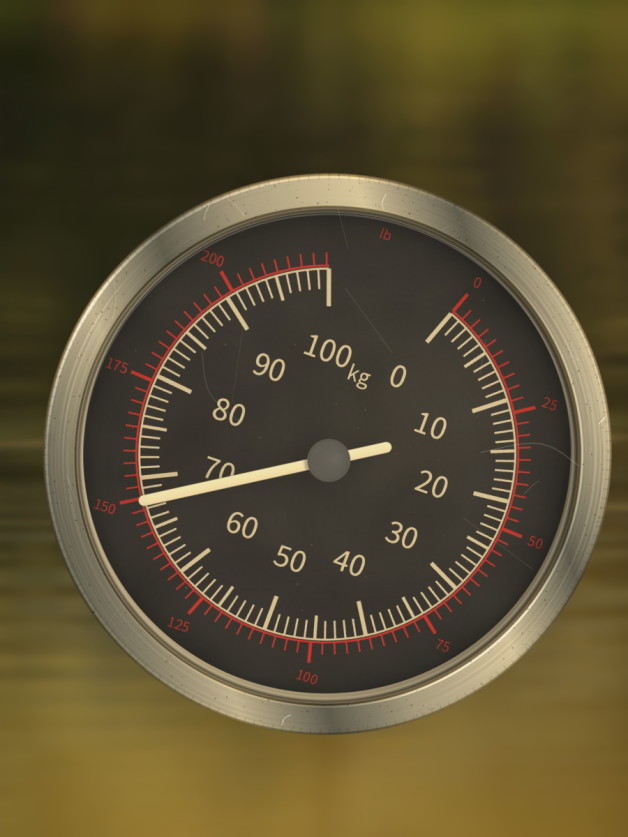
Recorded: 68 kg
